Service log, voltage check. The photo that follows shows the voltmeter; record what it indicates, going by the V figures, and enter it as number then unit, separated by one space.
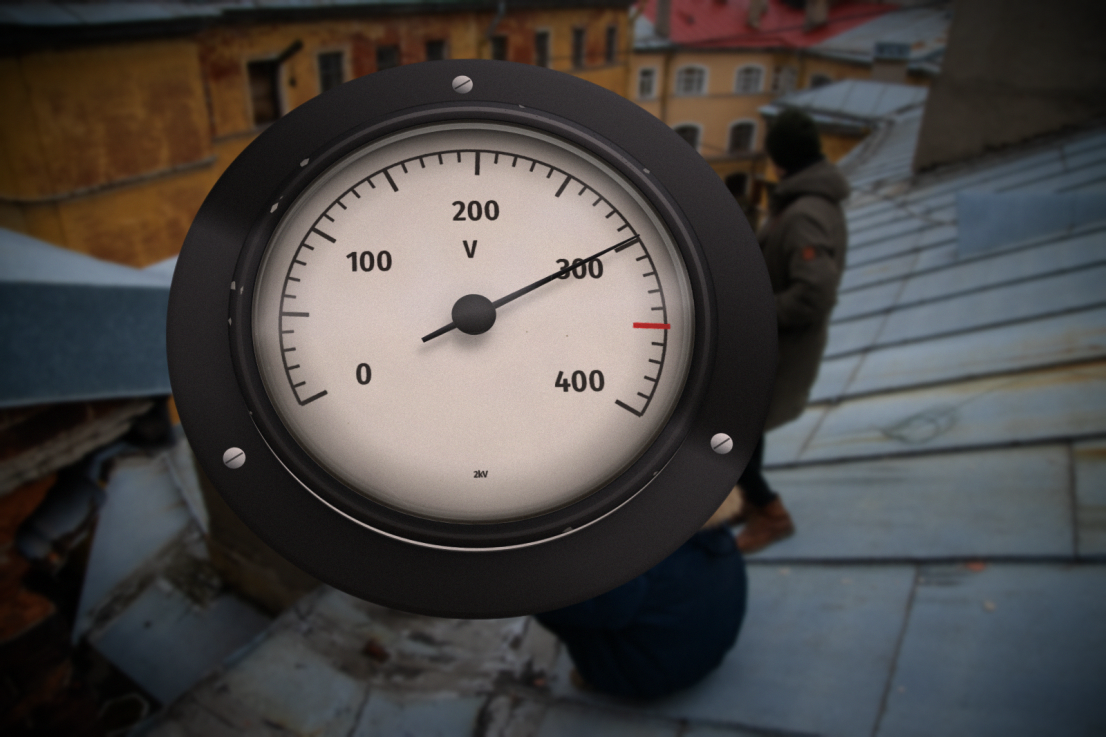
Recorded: 300 V
